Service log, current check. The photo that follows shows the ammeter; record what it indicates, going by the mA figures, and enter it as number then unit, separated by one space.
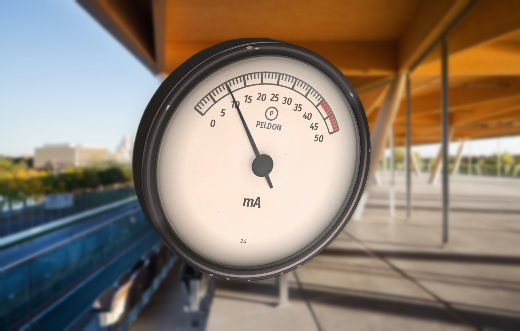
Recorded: 10 mA
